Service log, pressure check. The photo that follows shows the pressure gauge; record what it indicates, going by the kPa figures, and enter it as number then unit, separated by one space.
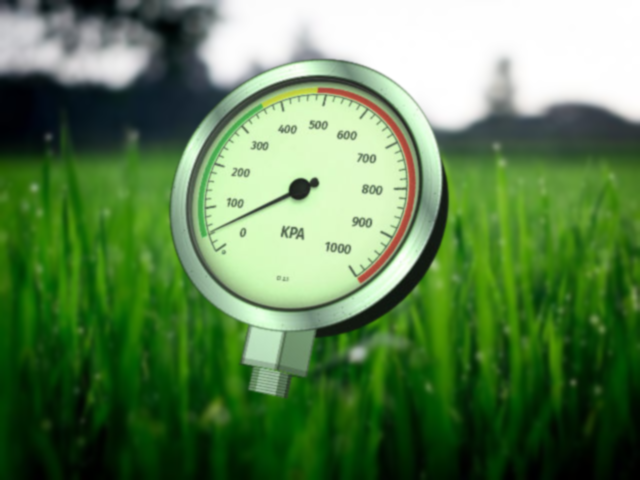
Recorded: 40 kPa
